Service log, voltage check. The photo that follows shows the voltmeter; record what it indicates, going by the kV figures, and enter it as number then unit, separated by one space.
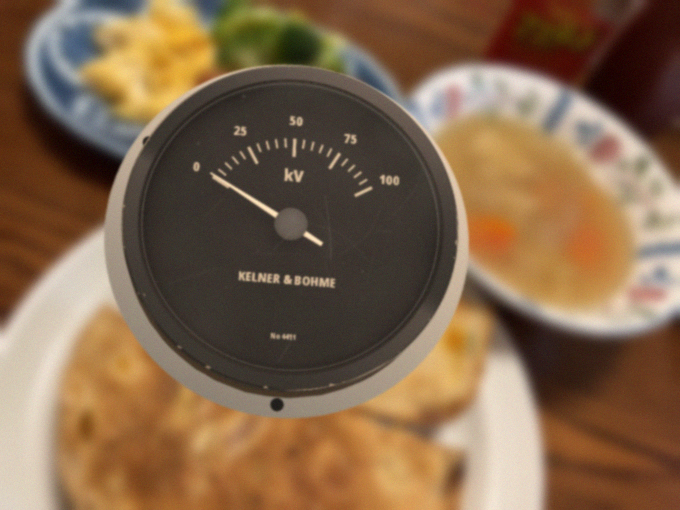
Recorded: 0 kV
